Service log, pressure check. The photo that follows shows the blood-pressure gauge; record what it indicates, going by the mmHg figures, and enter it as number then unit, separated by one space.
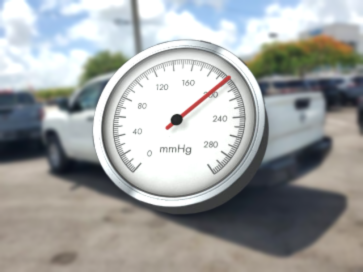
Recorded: 200 mmHg
